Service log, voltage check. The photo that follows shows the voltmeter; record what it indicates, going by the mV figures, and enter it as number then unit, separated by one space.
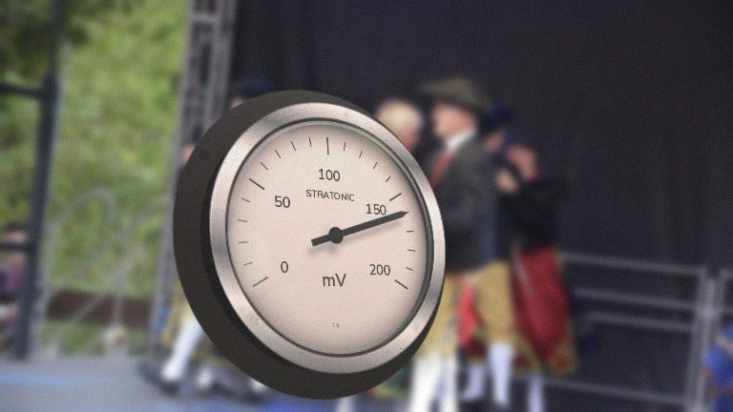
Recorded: 160 mV
